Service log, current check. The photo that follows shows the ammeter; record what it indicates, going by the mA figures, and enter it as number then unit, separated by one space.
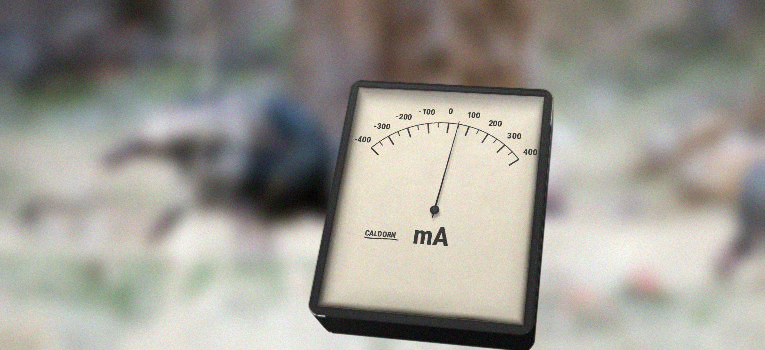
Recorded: 50 mA
